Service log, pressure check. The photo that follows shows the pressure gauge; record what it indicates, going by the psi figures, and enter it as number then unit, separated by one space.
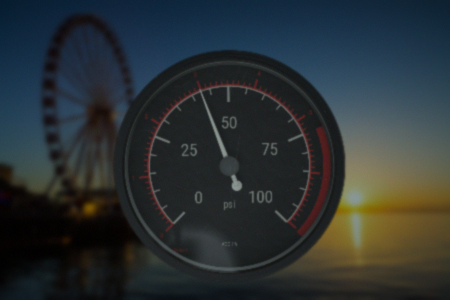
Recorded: 42.5 psi
